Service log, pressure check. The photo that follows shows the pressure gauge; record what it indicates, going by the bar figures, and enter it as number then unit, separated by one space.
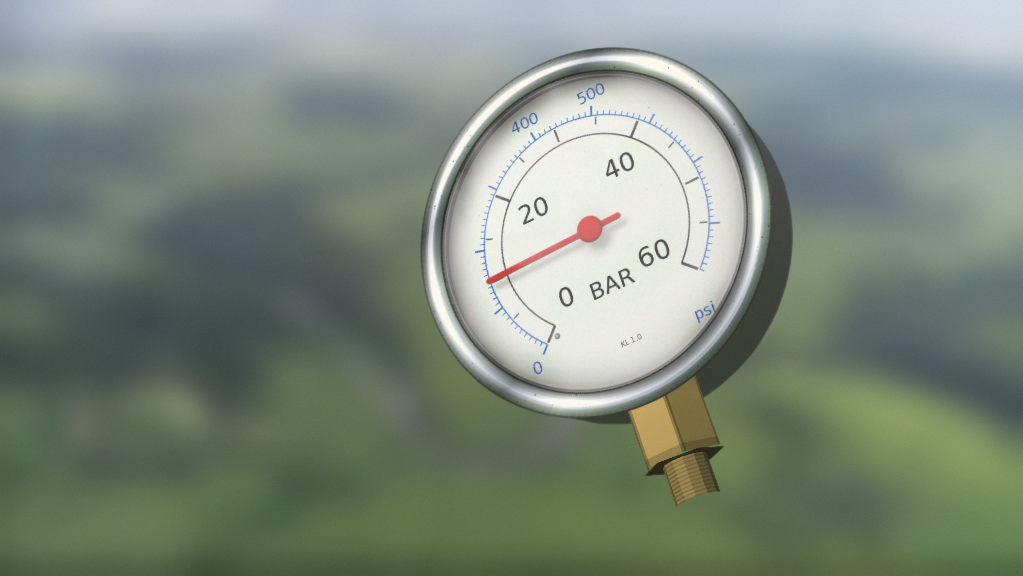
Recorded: 10 bar
